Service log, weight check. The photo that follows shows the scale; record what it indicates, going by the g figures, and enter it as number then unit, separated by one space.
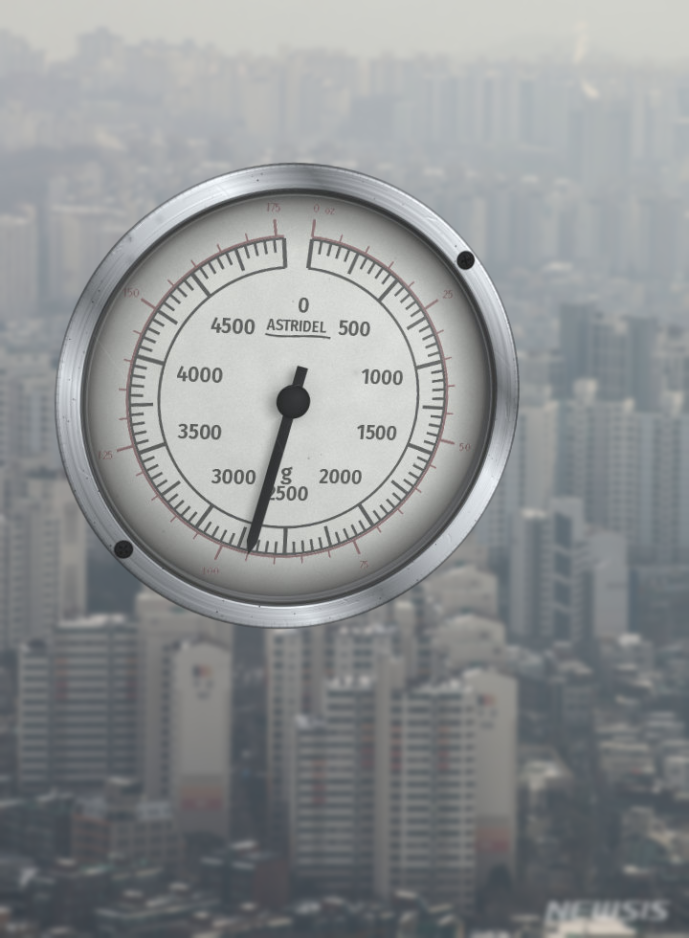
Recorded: 2700 g
